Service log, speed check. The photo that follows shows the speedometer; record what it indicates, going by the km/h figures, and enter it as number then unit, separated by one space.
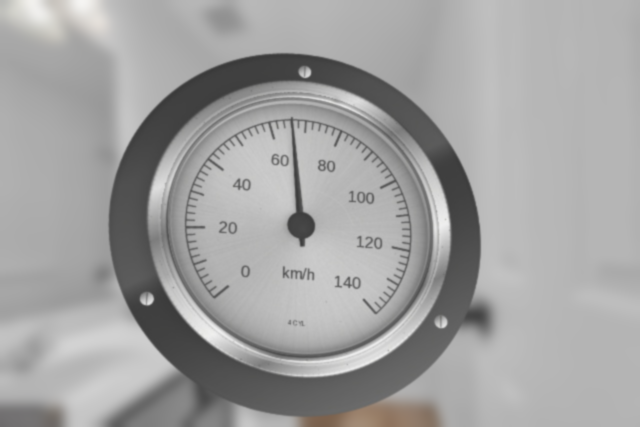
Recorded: 66 km/h
